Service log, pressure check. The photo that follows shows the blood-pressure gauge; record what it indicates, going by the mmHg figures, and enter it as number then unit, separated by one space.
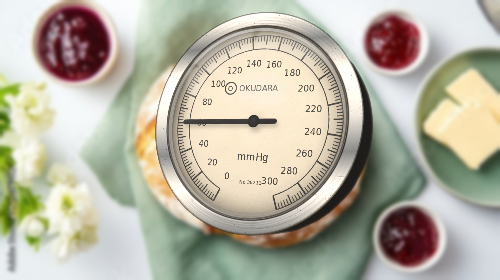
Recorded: 60 mmHg
